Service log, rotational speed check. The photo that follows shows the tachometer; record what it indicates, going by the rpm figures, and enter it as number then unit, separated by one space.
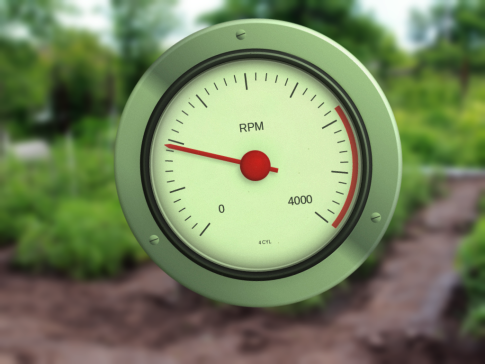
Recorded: 950 rpm
